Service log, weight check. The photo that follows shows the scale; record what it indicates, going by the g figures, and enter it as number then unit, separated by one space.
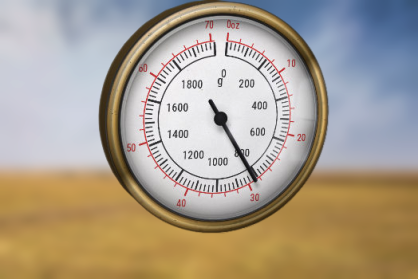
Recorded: 820 g
